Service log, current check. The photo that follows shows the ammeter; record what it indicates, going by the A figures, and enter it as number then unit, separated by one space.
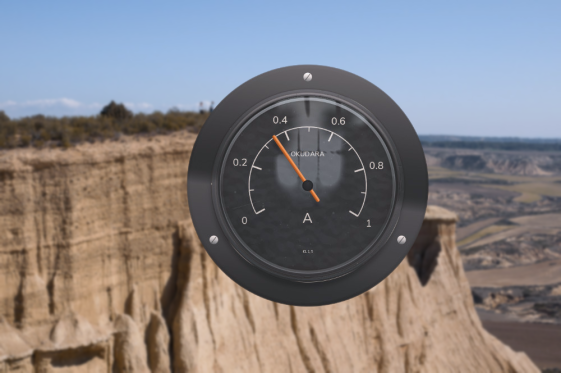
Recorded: 0.35 A
